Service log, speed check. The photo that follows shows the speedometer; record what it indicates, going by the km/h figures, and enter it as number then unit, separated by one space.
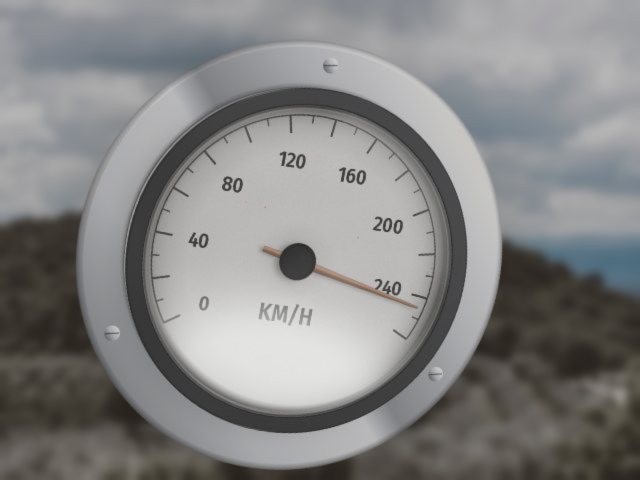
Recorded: 245 km/h
